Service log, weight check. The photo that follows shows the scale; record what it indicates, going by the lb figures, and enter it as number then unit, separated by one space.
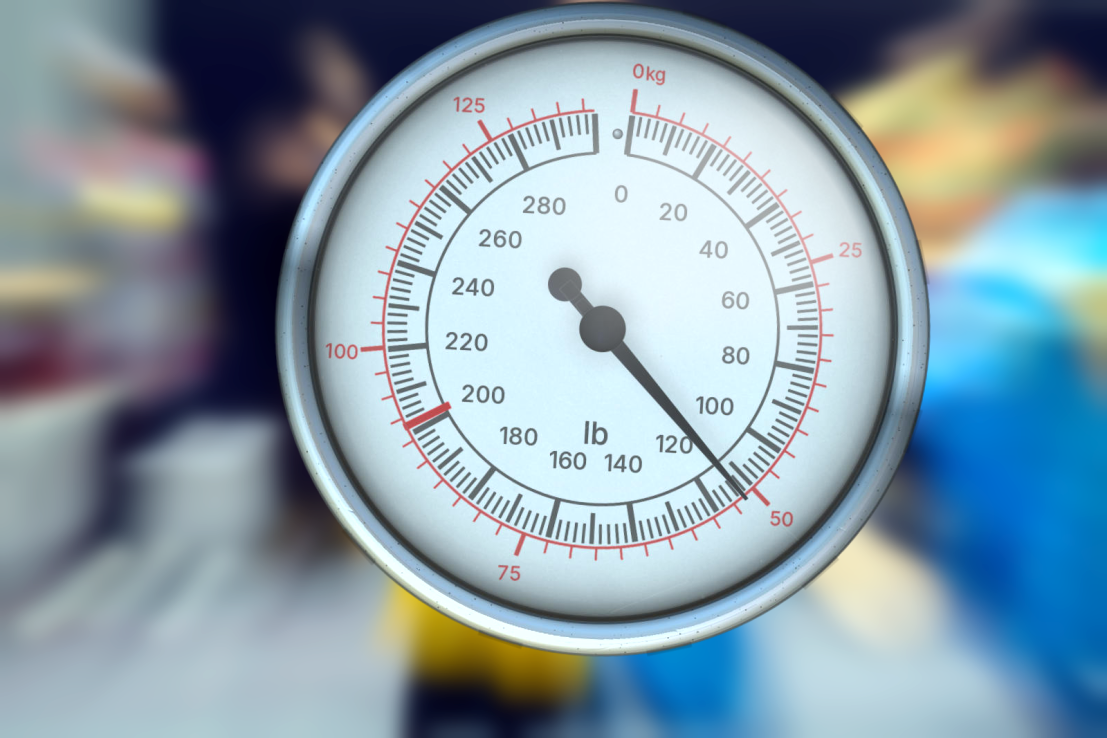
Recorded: 113 lb
